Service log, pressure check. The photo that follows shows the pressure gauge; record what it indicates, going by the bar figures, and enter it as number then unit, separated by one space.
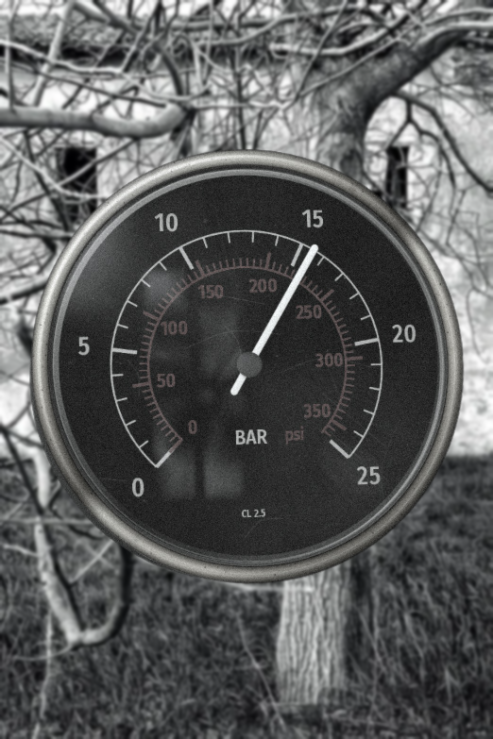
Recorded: 15.5 bar
